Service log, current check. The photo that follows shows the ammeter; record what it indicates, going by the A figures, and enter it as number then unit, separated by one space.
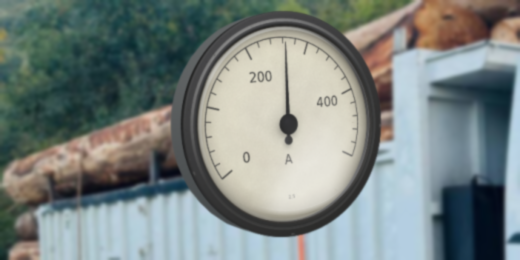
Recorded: 260 A
